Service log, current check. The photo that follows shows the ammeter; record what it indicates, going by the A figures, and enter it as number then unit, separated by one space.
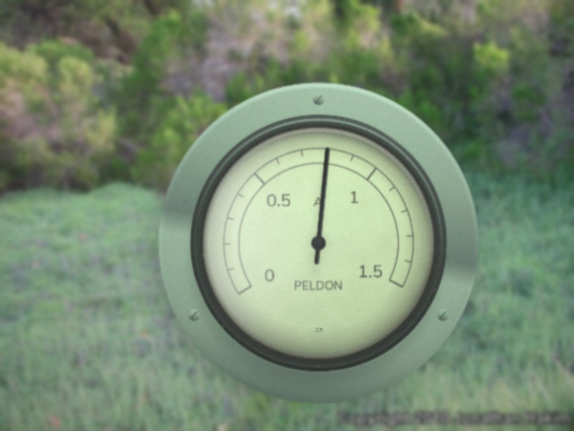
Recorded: 0.8 A
